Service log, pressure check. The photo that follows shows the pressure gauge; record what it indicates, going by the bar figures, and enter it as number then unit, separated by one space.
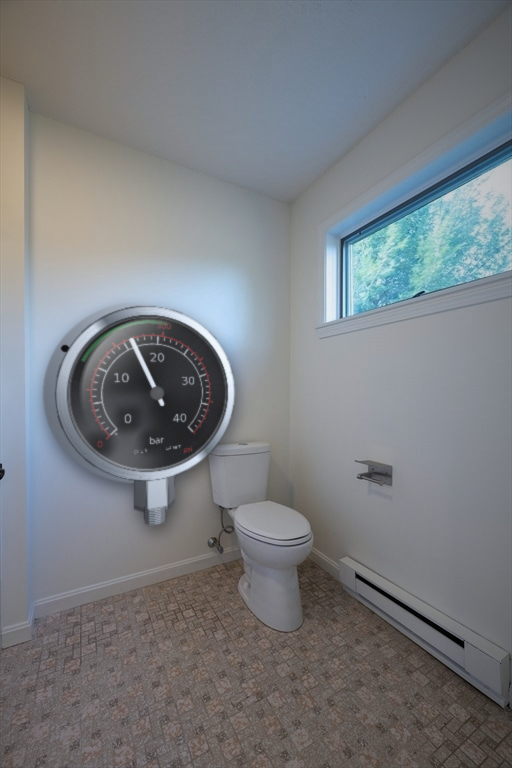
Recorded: 16 bar
